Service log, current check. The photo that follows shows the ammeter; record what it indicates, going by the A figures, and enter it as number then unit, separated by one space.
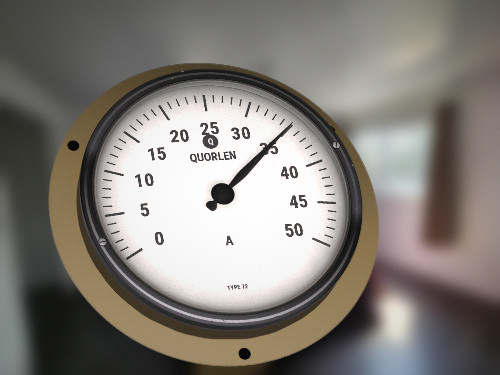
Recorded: 35 A
